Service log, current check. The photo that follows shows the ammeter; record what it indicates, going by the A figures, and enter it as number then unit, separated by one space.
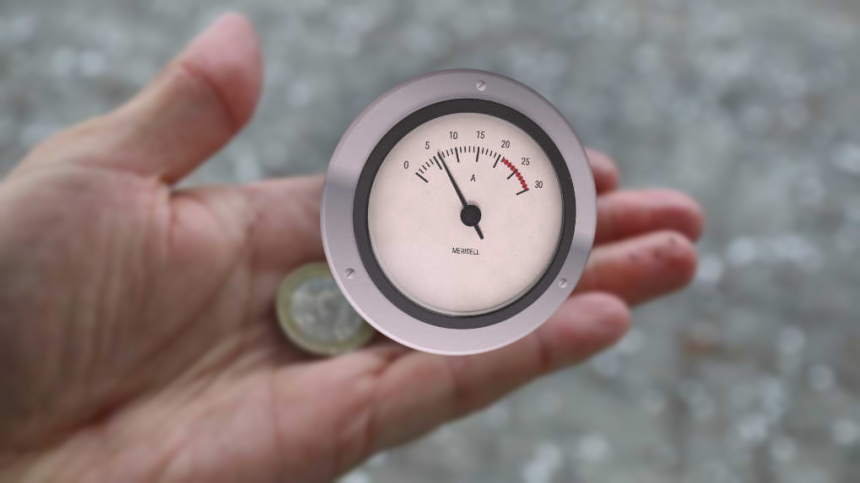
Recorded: 6 A
